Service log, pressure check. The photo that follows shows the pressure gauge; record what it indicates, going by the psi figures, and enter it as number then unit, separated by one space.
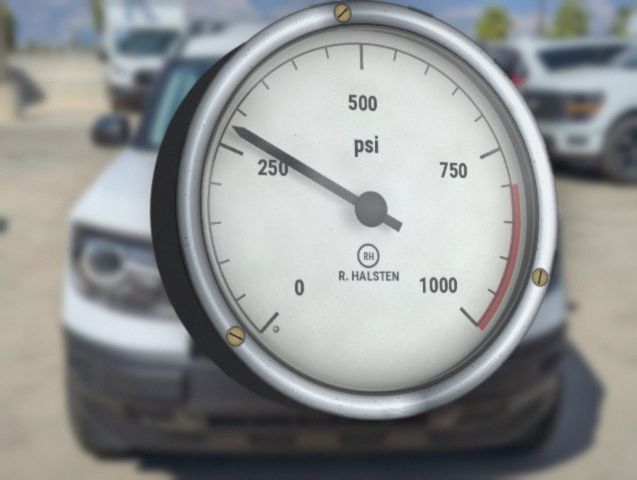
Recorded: 275 psi
